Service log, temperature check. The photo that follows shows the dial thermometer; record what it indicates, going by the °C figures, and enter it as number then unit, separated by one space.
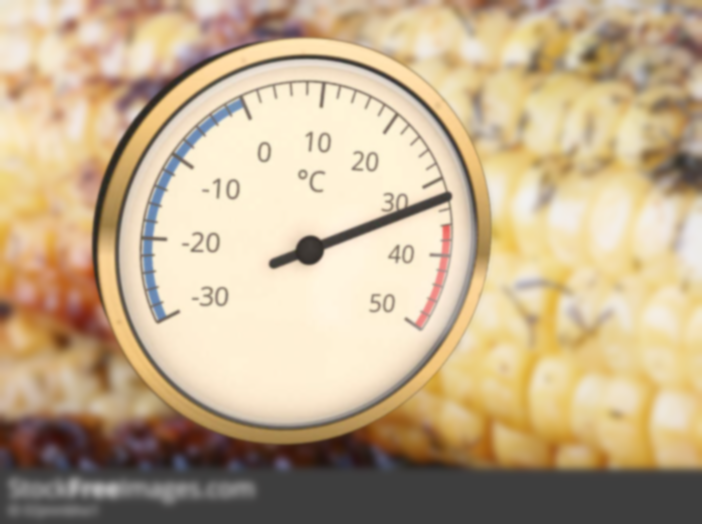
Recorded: 32 °C
